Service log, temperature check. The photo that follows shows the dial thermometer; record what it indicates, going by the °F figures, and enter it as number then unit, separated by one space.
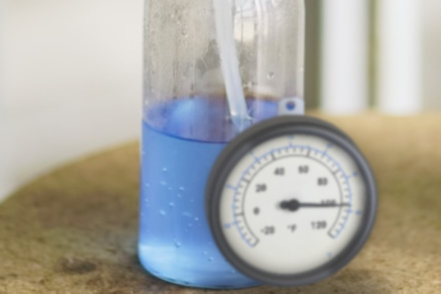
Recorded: 100 °F
